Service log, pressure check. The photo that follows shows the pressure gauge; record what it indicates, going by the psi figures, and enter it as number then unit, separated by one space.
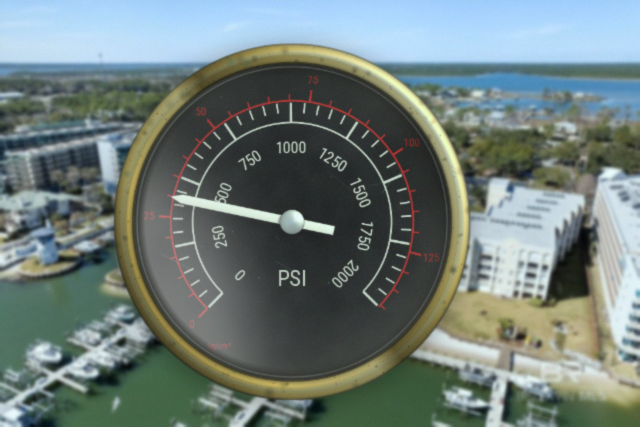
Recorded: 425 psi
